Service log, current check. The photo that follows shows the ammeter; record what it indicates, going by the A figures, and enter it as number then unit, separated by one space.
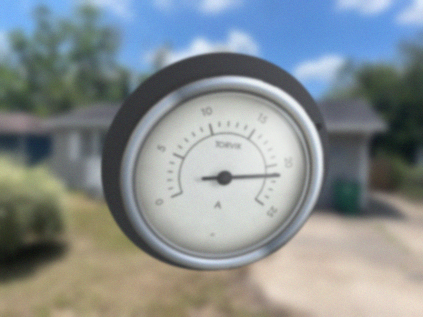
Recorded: 21 A
